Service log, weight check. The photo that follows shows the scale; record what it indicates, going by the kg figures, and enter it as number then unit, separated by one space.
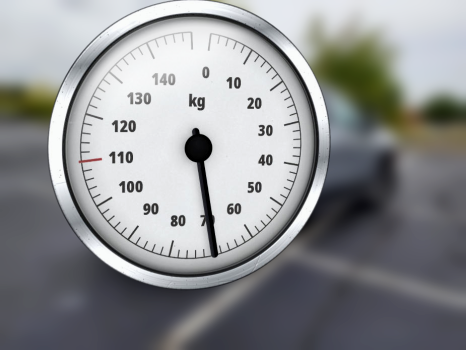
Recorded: 70 kg
